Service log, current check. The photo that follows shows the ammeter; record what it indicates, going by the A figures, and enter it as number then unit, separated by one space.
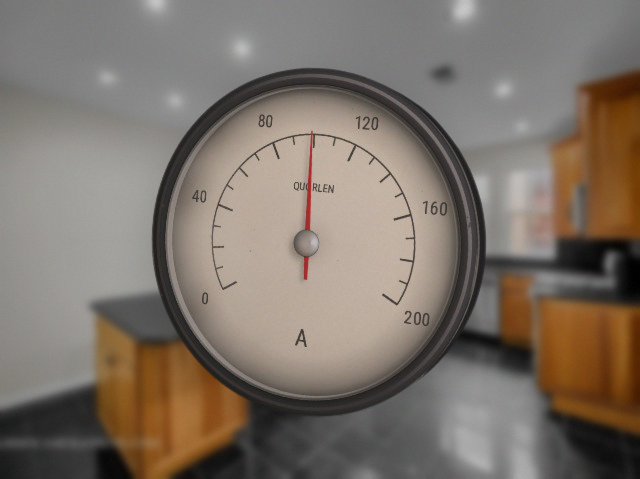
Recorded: 100 A
